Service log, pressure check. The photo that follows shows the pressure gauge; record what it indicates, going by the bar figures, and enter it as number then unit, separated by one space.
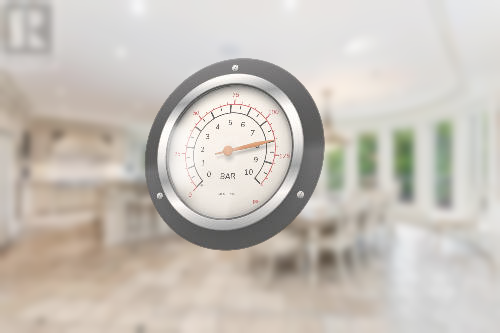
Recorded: 8 bar
